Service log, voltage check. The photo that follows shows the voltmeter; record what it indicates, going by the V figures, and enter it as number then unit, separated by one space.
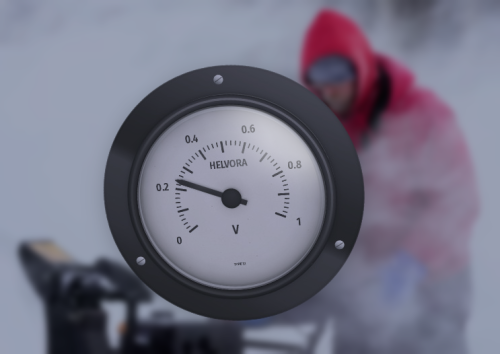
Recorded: 0.24 V
